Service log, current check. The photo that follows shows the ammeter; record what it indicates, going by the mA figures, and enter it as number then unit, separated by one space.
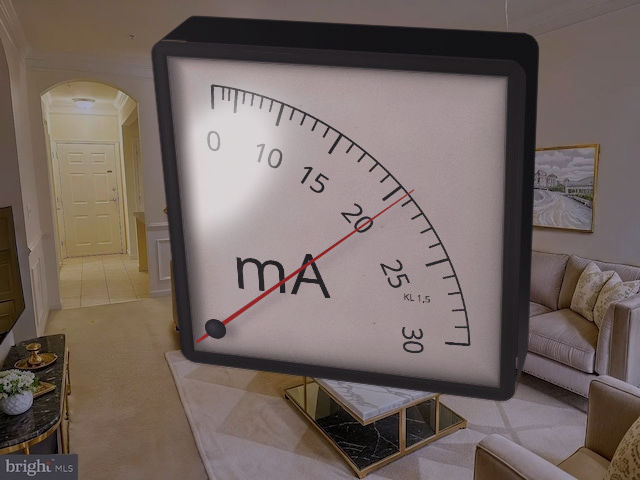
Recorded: 20.5 mA
